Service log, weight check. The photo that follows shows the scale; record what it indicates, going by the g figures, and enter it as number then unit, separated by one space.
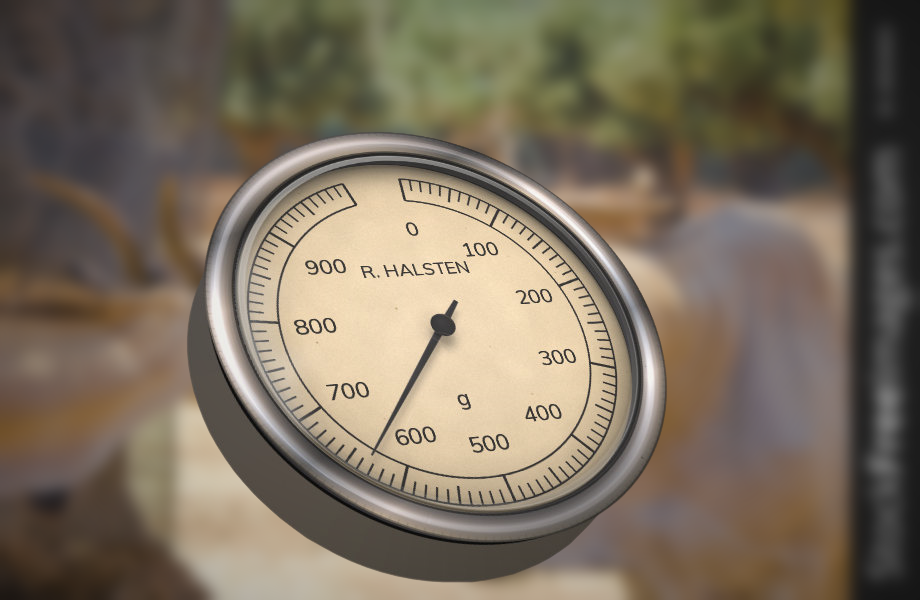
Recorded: 635 g
